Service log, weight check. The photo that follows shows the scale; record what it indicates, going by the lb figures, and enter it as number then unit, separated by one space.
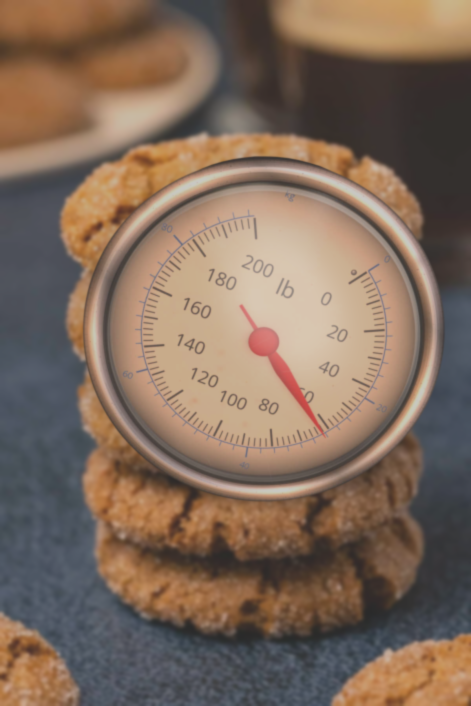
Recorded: 62 lb
